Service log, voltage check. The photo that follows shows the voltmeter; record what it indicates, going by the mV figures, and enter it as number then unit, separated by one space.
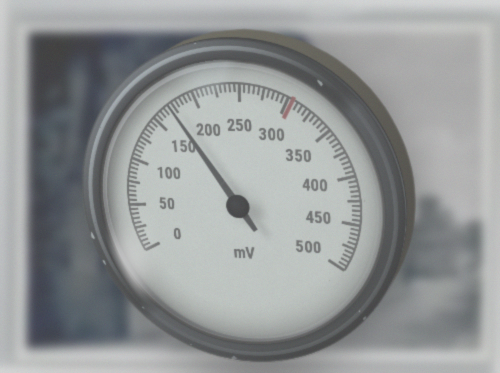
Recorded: 175 mV
